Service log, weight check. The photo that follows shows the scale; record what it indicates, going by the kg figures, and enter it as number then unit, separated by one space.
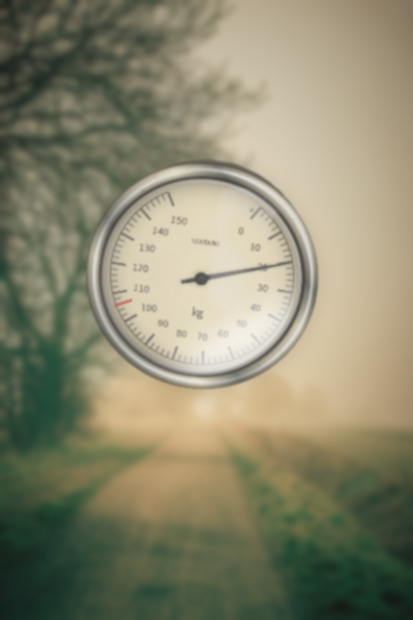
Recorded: 20 kg
